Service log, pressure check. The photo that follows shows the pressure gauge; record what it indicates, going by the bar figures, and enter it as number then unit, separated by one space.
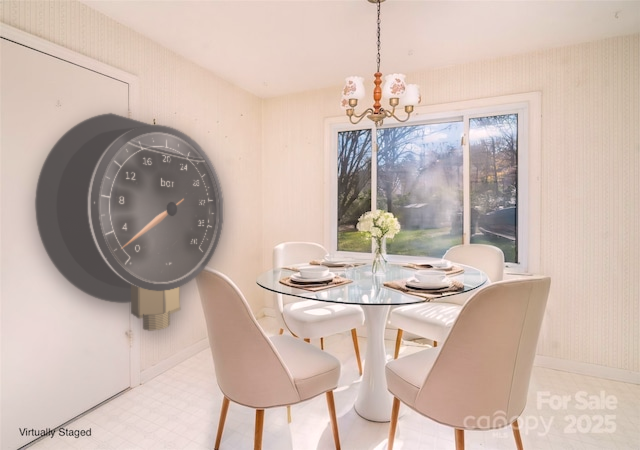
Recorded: 2 bar
